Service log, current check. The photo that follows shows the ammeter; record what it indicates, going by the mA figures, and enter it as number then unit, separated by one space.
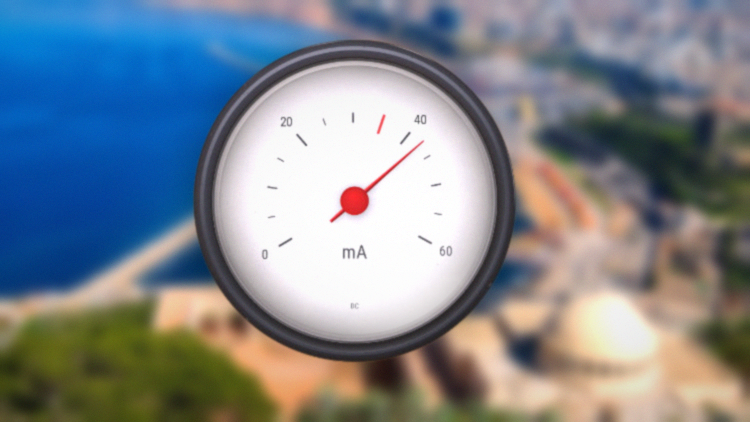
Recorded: 42.5 mA
